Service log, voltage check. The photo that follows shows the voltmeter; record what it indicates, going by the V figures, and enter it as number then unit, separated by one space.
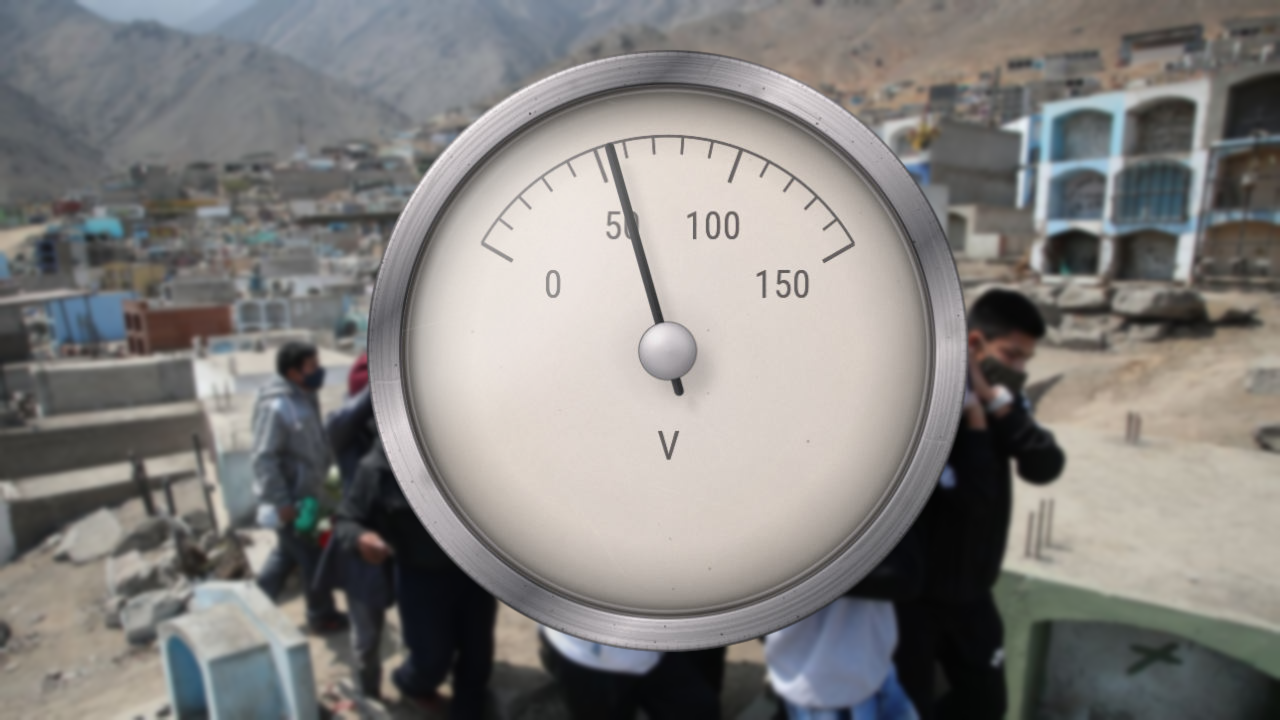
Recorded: 55 V
